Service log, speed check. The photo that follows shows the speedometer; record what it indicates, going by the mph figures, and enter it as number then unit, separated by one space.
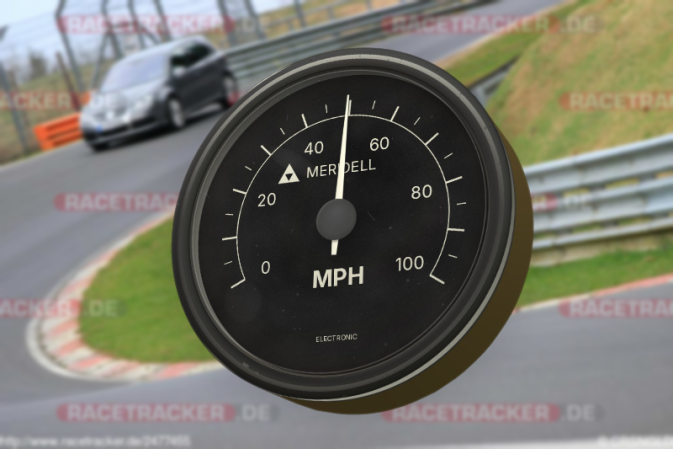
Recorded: 50 mph
